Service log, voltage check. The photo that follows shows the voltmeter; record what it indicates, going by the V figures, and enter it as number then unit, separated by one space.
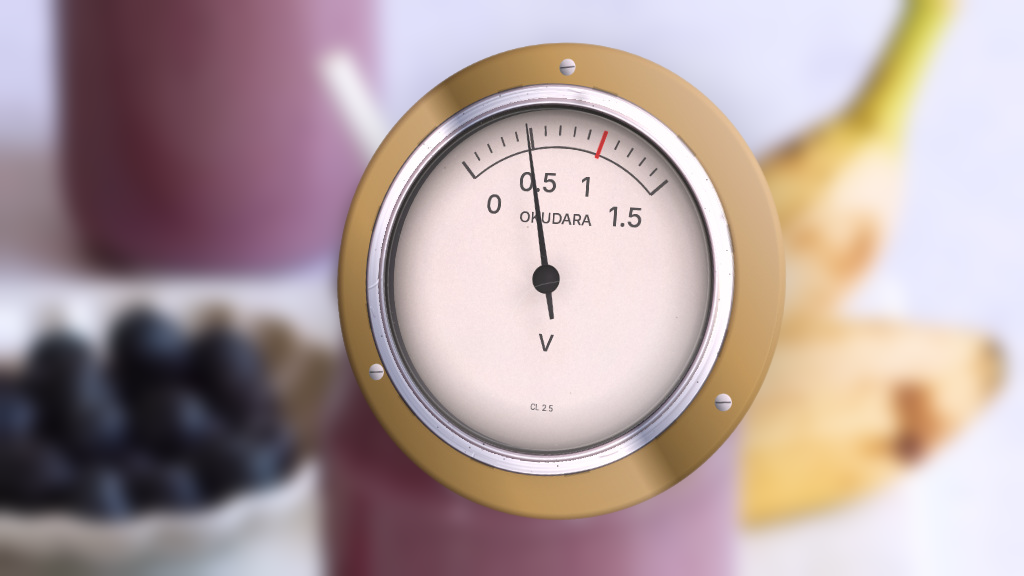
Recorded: 0.5 V
